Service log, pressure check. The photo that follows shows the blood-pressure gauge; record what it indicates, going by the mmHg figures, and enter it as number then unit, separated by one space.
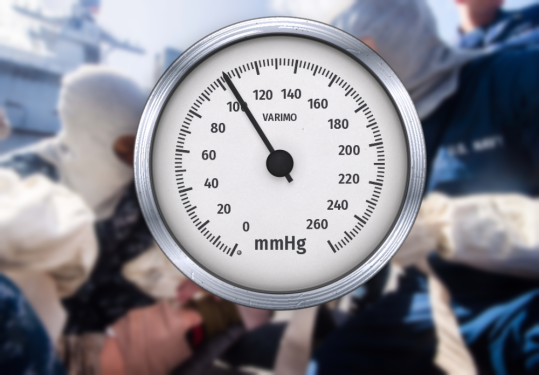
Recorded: 104 mmHg
